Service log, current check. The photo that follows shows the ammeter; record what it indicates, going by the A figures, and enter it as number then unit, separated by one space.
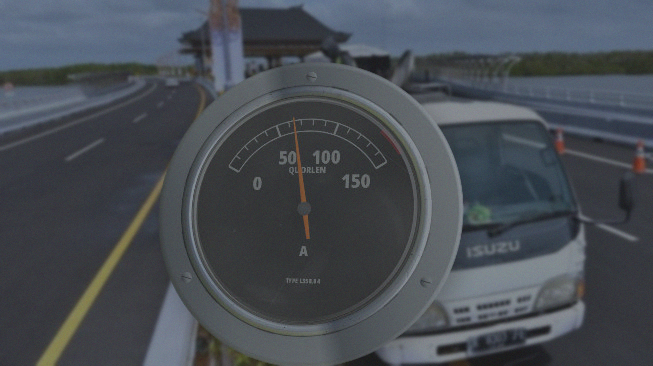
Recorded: 65 A
